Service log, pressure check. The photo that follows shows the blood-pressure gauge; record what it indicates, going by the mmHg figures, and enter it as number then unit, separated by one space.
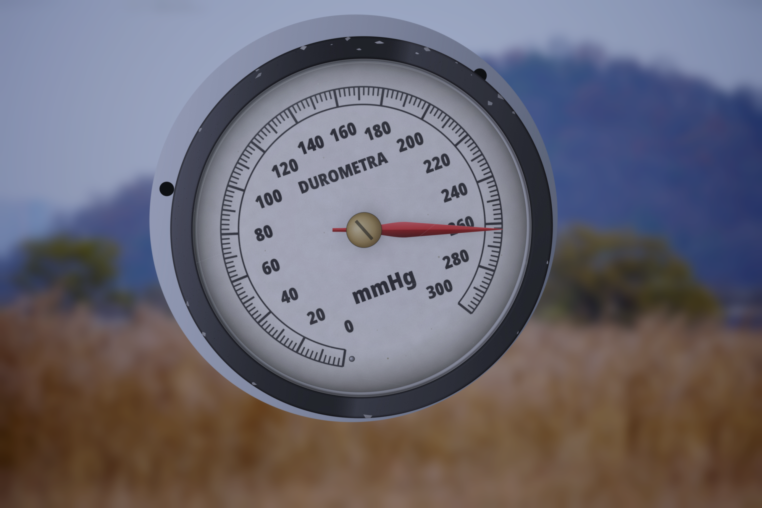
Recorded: 262 mmHg
